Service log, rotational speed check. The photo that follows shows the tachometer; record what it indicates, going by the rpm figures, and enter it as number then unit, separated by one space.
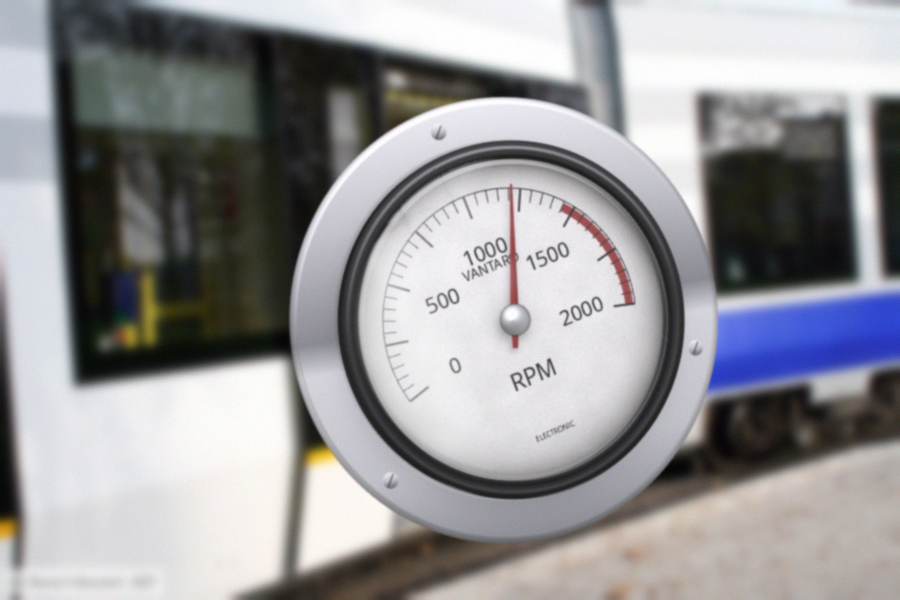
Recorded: 1200 rpm
